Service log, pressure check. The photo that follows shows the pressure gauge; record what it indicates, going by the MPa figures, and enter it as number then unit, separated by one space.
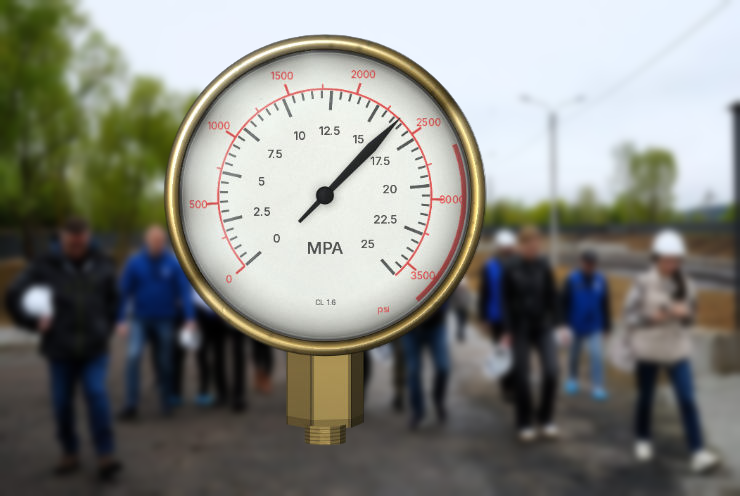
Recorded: 16.25 MPa
